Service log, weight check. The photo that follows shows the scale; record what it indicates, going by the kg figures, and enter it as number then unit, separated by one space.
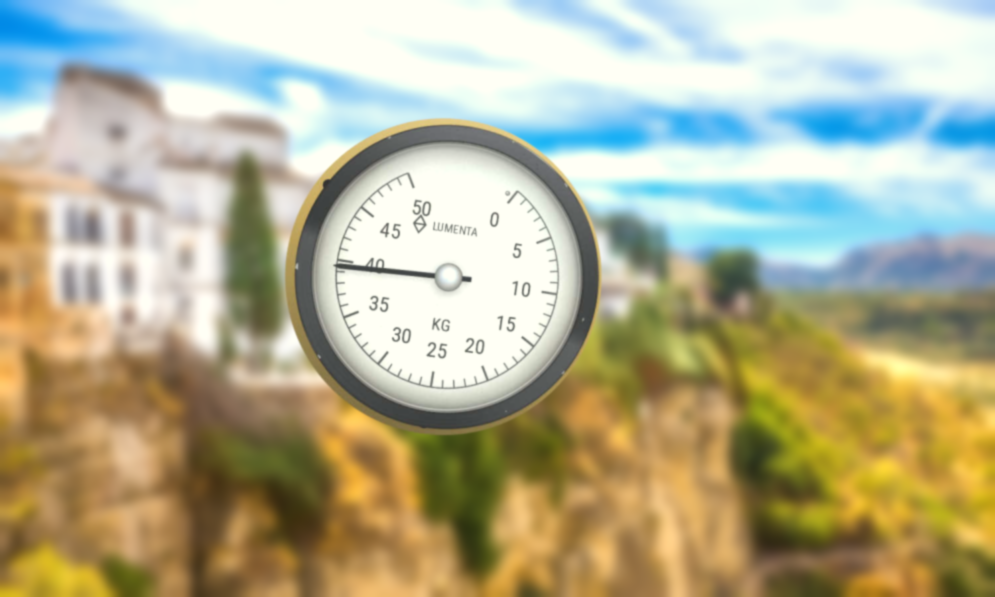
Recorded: 39.5 kg
